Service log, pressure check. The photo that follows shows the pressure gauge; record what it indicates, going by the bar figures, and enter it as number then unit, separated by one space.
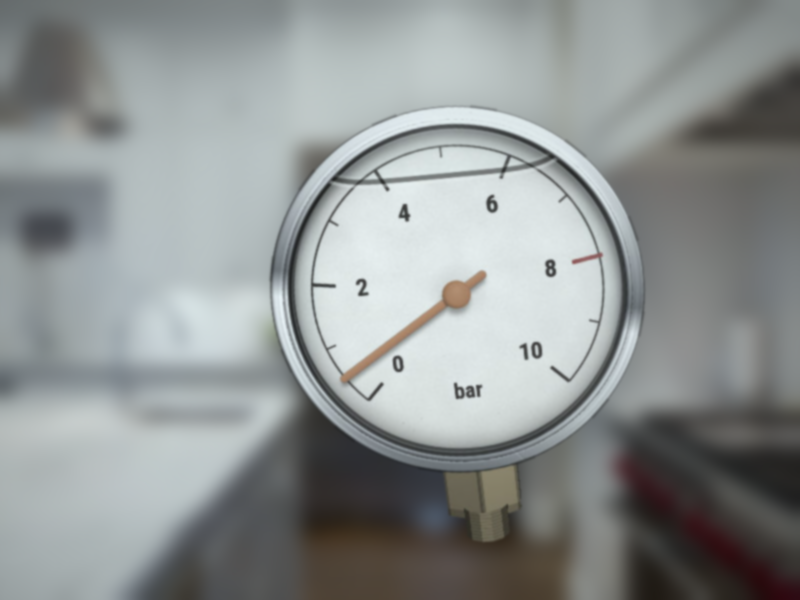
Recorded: 0.5 bar
